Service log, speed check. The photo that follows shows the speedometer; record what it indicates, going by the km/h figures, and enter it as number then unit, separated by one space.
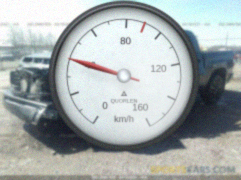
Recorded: 40 km/h
